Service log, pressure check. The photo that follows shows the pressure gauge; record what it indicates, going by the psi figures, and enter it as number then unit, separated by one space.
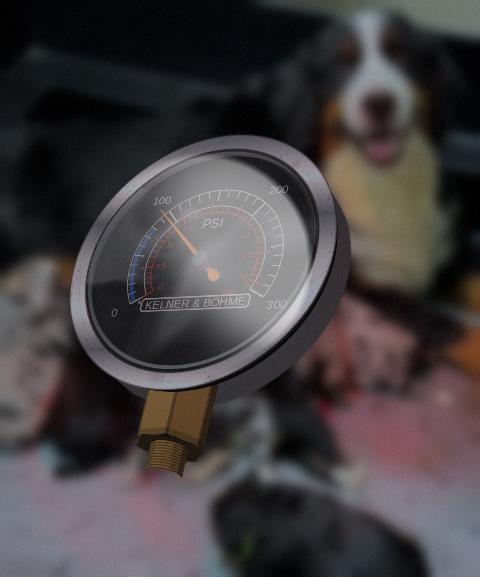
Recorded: 95 psi
